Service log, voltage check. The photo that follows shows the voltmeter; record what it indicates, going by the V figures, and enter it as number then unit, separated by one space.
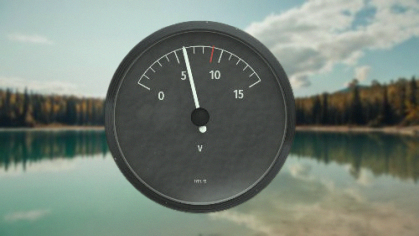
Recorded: 6 V
